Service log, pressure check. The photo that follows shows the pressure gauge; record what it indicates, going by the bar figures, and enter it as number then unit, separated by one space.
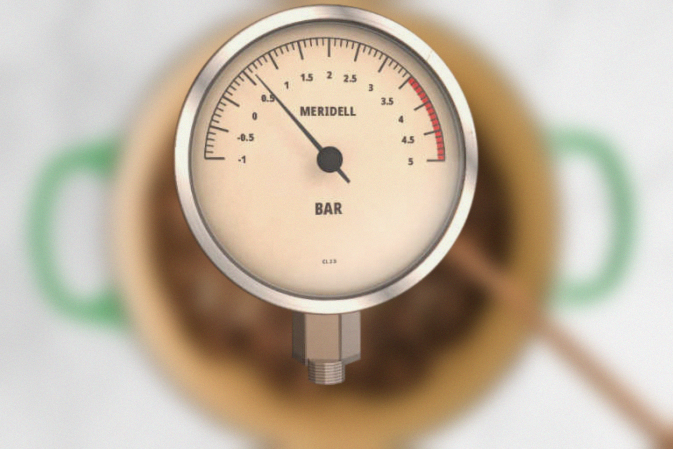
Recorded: 0.6 bar
